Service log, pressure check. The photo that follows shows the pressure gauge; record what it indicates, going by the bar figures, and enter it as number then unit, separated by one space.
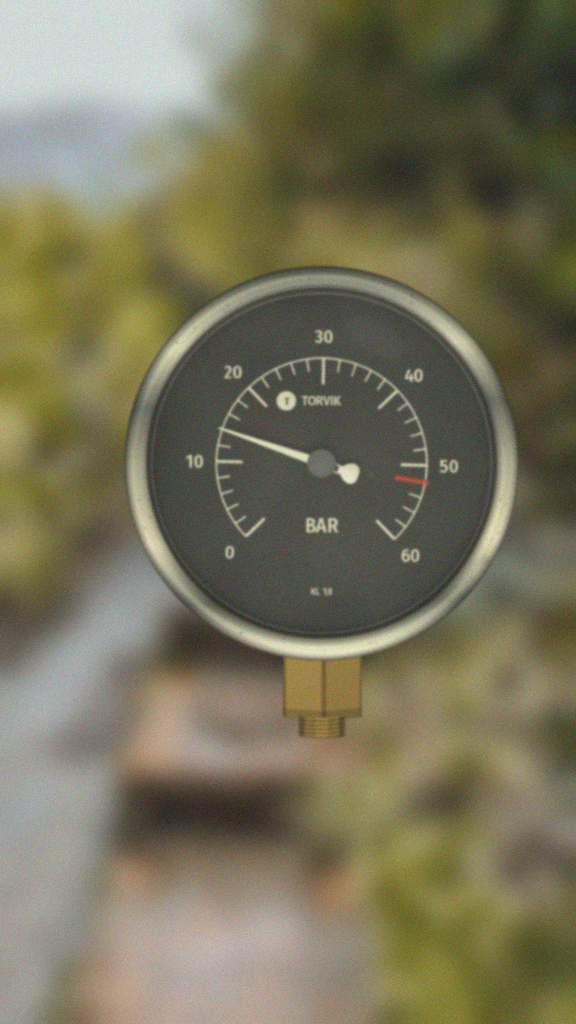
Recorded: 14 bar
